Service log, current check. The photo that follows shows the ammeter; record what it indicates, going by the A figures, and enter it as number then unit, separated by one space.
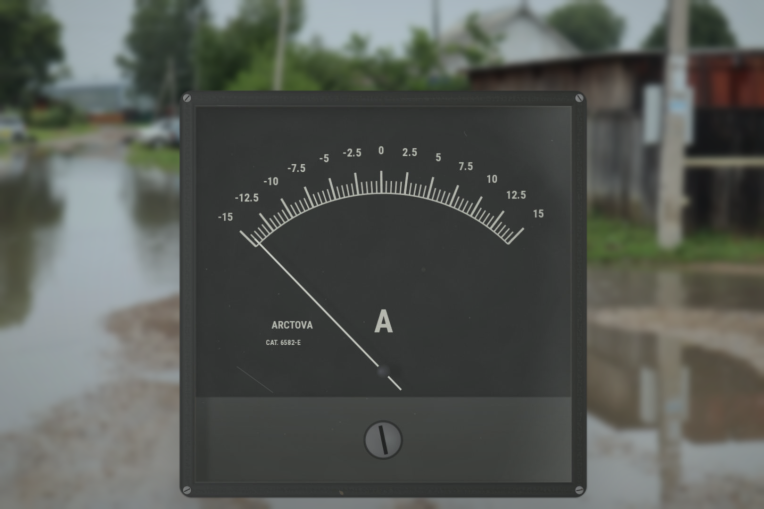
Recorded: -14.5 A
